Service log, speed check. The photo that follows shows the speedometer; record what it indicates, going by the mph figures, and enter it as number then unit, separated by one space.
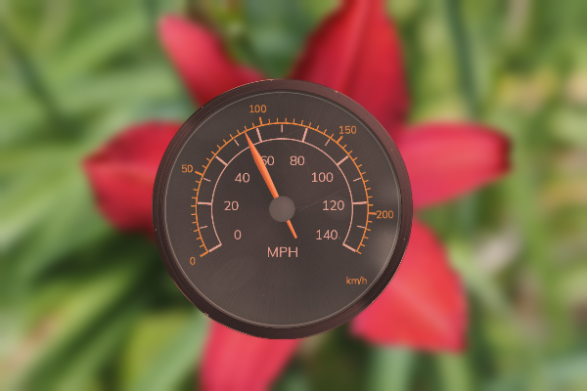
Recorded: 55 mph
